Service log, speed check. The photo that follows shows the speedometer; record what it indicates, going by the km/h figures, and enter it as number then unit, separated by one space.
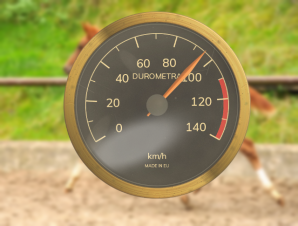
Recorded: 95 km/h
